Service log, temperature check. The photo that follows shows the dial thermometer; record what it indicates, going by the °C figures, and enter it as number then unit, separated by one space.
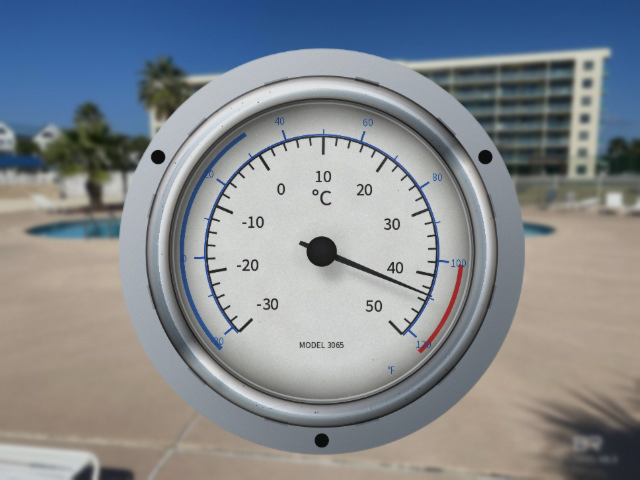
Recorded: 43 °C
